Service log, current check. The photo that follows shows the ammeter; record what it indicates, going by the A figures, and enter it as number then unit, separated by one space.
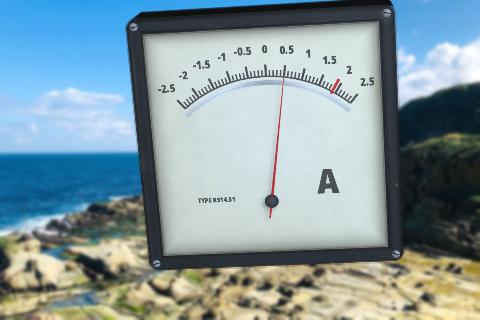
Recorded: 0.5 A
